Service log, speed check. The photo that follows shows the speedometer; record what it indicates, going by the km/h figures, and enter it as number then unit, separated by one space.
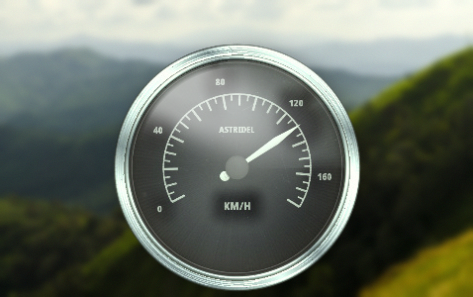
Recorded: 130 km/h
